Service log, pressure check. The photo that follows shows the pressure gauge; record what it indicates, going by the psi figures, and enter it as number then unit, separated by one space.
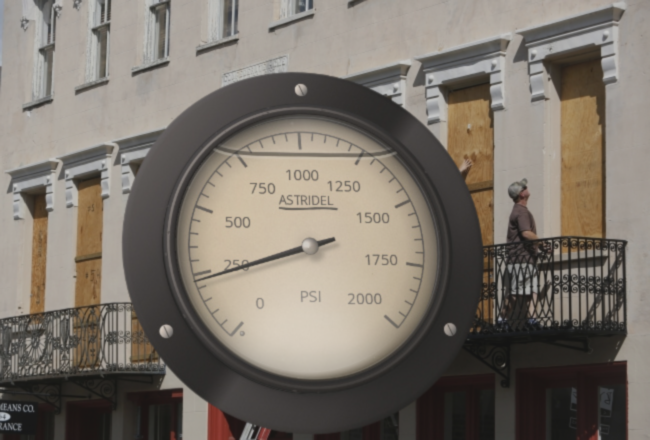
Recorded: 225 psi
